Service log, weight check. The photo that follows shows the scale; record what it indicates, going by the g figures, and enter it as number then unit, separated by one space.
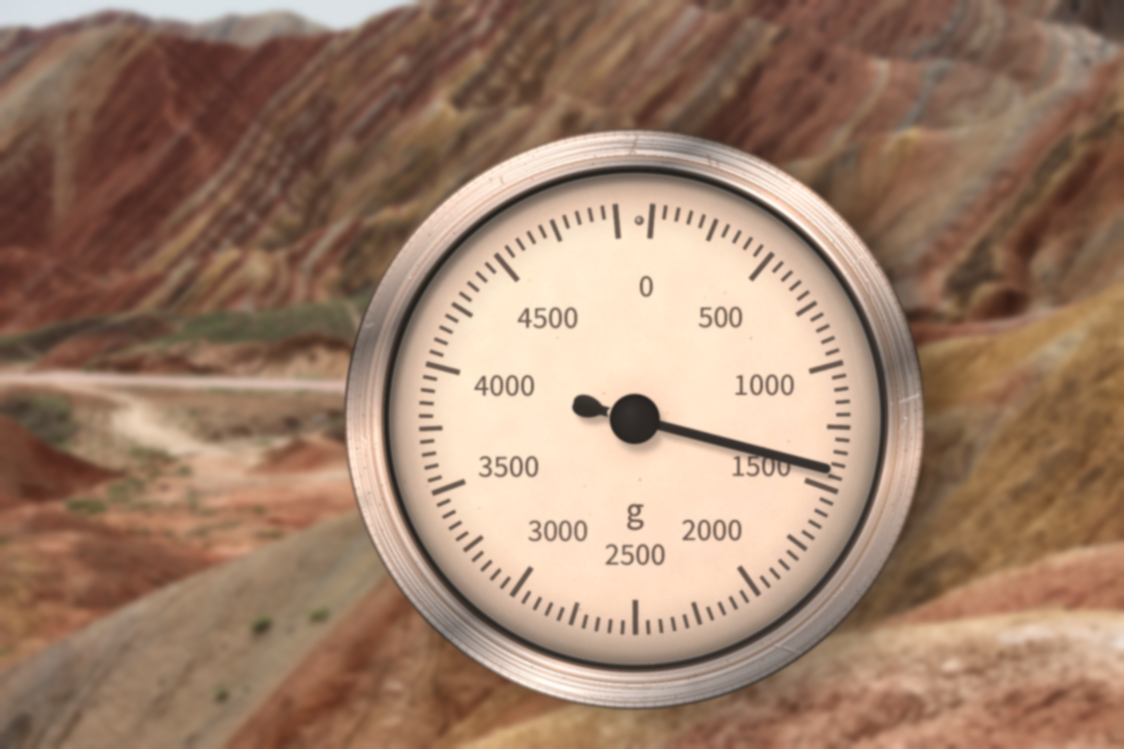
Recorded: 1425 g
